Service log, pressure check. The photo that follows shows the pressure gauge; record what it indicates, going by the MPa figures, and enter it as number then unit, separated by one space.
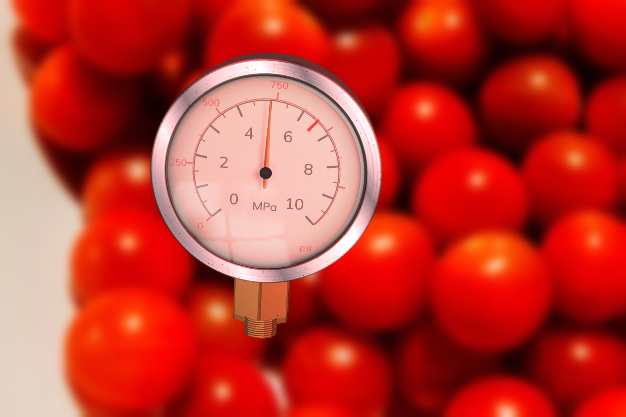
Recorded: 5 MPa
